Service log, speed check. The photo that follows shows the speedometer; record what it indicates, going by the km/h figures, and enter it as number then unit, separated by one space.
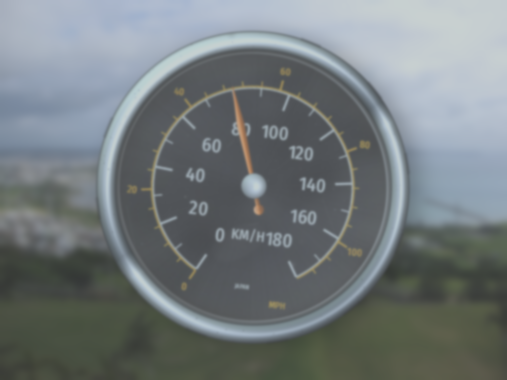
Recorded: 80 km/h
